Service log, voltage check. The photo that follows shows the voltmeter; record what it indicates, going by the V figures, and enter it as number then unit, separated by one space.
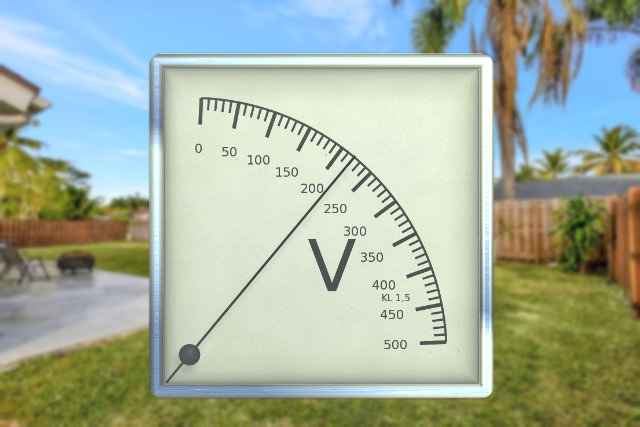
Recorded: 220 V
